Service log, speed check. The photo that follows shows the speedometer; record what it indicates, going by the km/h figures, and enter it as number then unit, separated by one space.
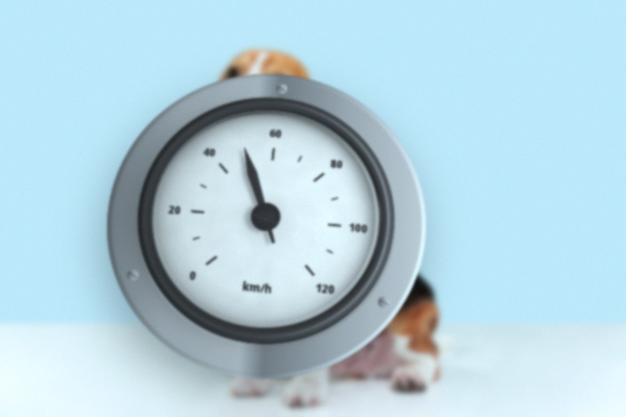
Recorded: 50 km/h
